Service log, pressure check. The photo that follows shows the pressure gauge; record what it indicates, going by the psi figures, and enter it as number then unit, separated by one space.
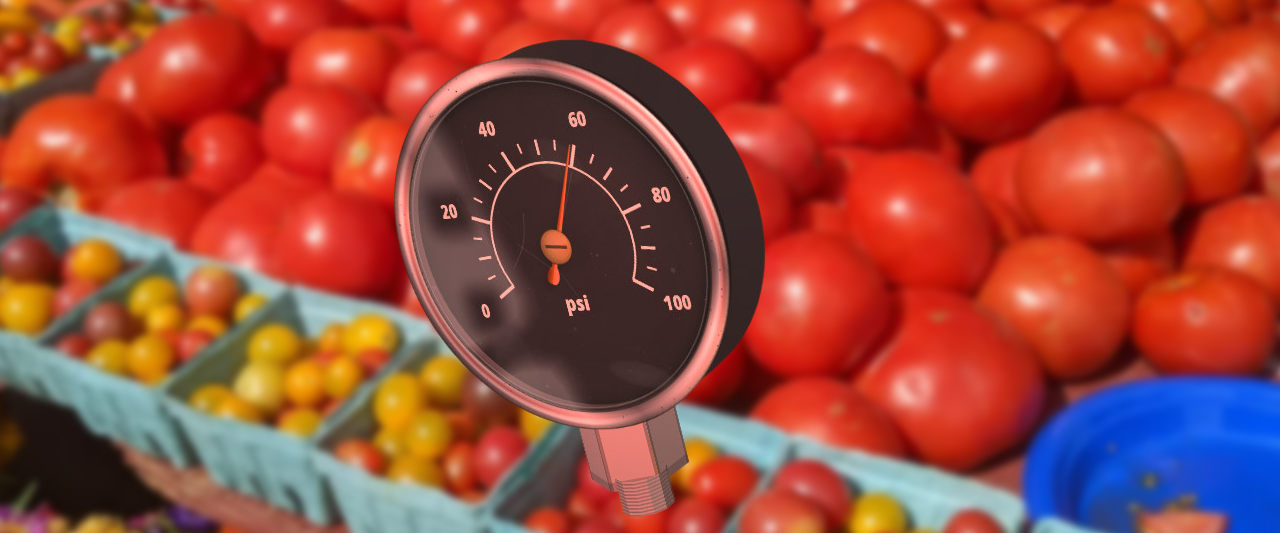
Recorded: 60 psi
